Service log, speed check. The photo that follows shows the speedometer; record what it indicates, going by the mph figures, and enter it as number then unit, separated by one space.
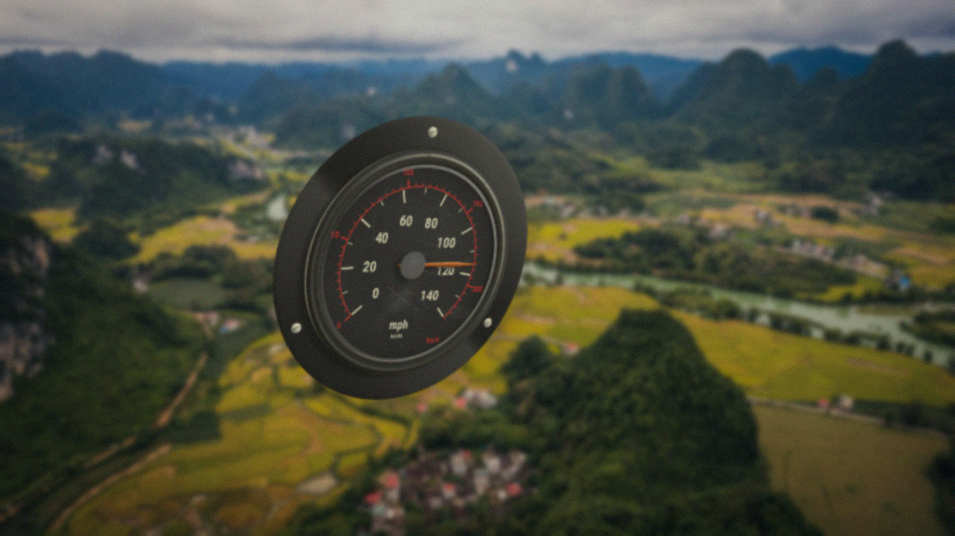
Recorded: 115 mph
